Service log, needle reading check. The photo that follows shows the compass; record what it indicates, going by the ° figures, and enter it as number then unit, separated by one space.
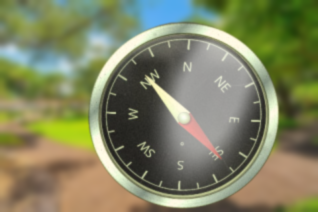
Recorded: 135 °
